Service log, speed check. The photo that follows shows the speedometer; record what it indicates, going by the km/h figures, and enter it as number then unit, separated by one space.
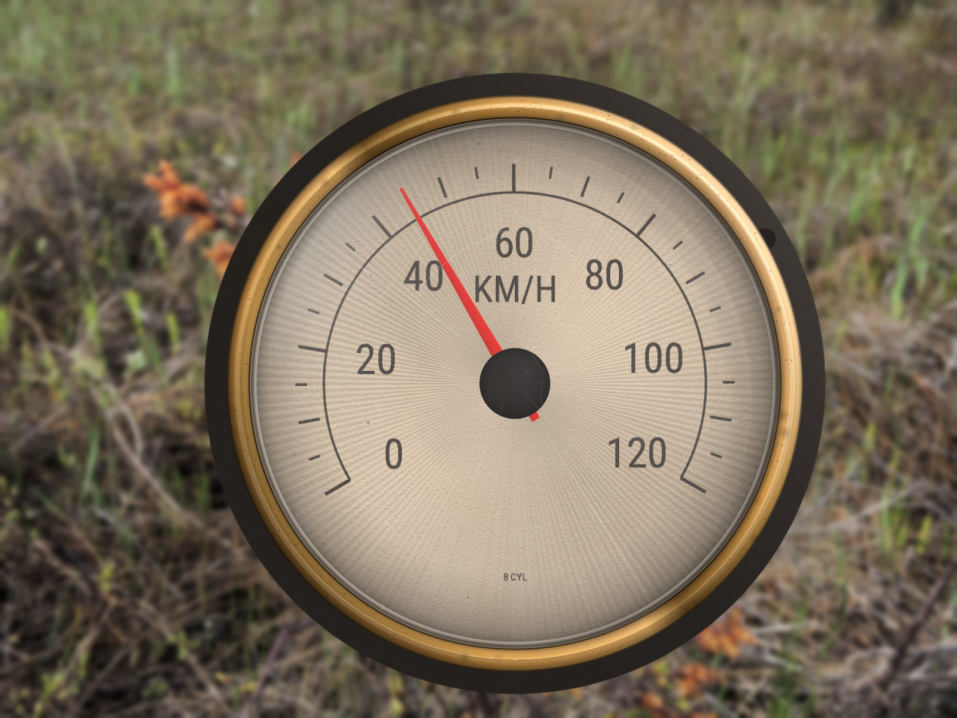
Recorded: 45 km/h
